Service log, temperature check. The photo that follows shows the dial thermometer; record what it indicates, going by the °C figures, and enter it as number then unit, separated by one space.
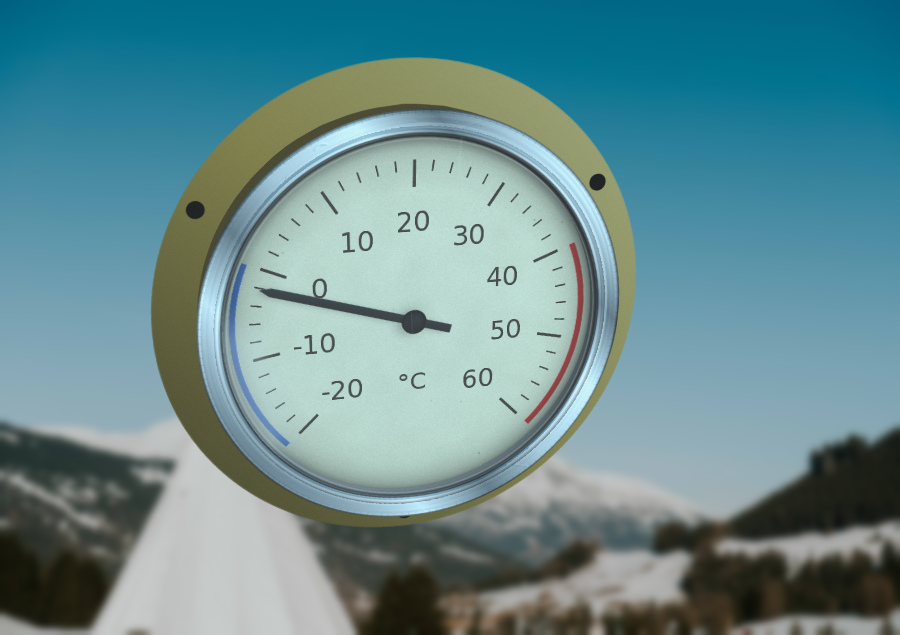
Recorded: -2 °C
